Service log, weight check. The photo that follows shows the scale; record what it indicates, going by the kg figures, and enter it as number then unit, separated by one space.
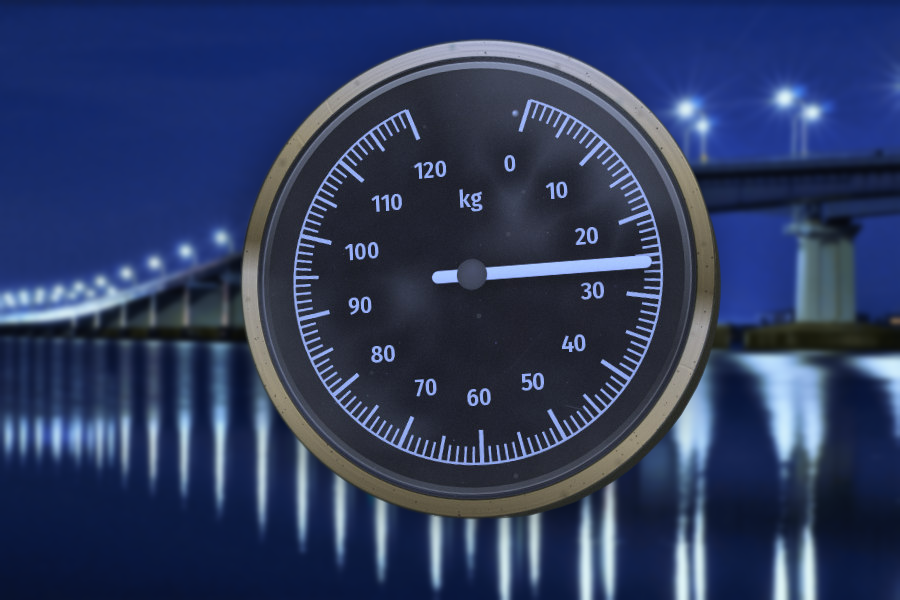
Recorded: 26 kg
